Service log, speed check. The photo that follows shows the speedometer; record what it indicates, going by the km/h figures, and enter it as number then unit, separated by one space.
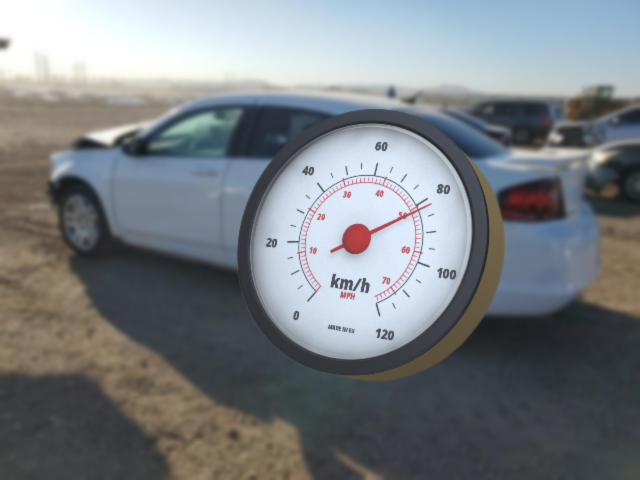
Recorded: 82.5 km/h
